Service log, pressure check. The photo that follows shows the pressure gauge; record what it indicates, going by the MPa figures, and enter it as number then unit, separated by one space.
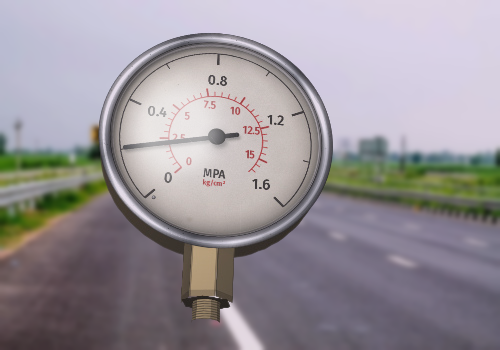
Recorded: 0.2 MPa
